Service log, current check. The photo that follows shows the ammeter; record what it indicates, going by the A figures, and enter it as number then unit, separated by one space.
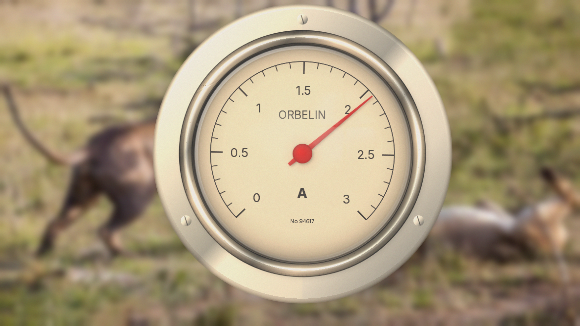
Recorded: 2.05 A
